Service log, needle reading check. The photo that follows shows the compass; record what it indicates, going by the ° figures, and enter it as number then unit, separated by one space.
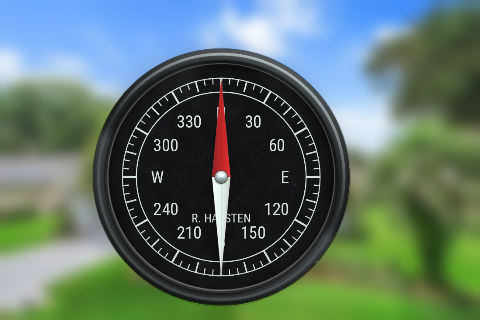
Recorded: 0 °
